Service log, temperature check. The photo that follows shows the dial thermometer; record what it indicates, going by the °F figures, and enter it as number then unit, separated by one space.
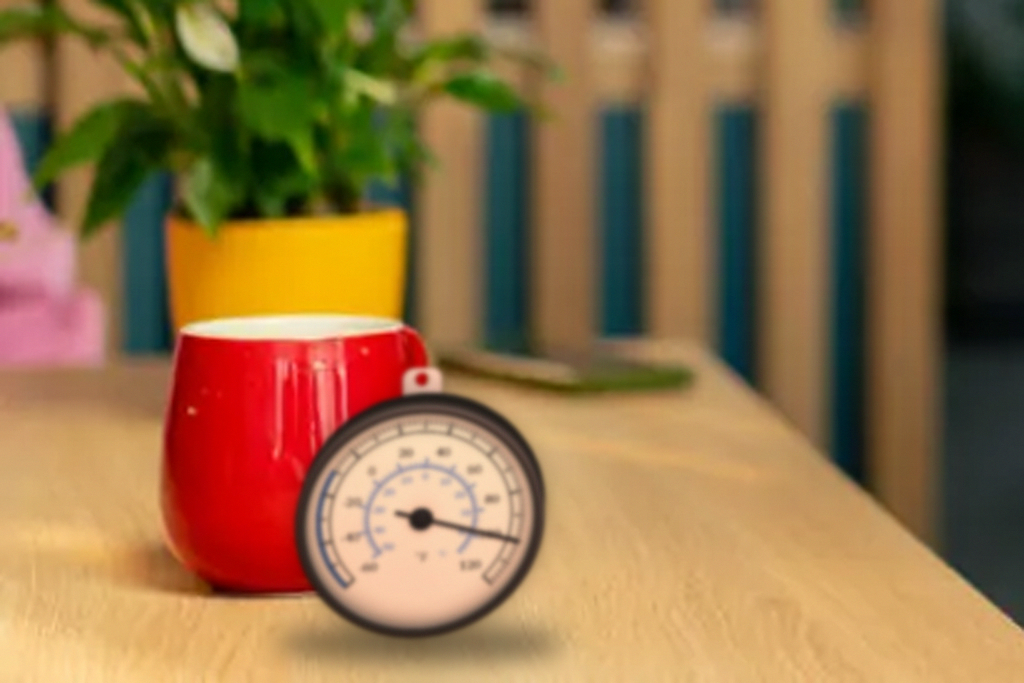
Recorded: 100 °F
